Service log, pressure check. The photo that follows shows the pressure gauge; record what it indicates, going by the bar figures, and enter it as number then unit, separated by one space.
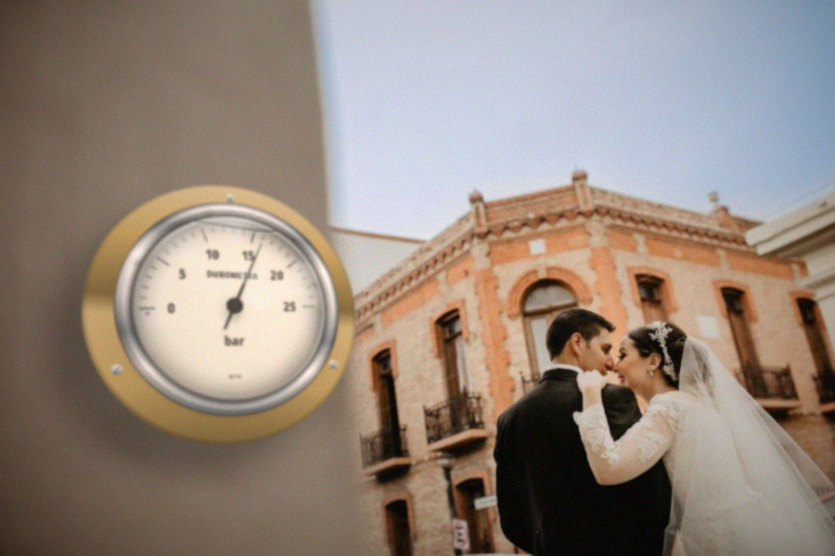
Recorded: 16 bar
